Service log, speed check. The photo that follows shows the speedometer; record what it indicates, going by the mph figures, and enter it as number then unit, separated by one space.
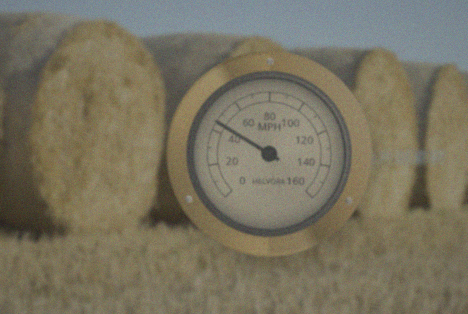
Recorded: 45 mph
